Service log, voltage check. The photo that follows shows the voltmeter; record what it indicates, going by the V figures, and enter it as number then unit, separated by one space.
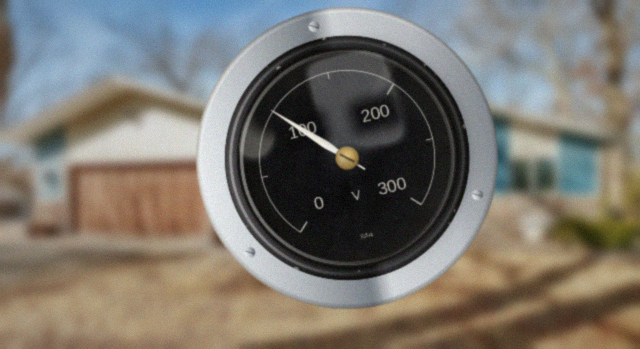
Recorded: 100 V
